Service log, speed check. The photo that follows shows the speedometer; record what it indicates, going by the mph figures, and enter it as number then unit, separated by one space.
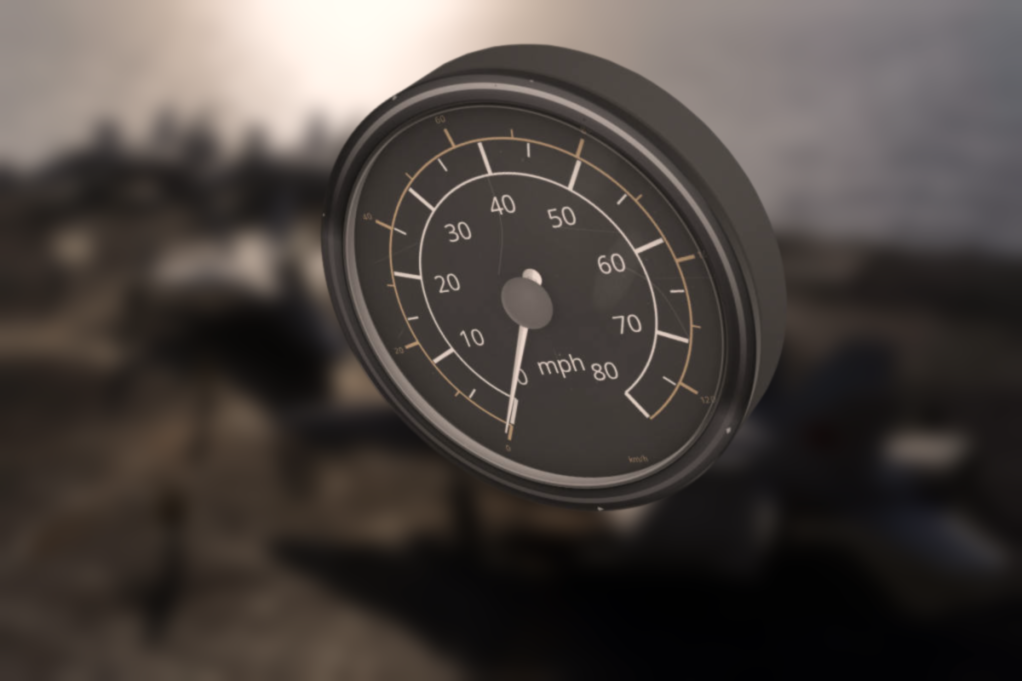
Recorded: 0 mph
